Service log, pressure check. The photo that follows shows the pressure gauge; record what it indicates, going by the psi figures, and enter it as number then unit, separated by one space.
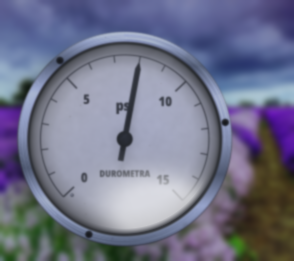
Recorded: 8 psi
